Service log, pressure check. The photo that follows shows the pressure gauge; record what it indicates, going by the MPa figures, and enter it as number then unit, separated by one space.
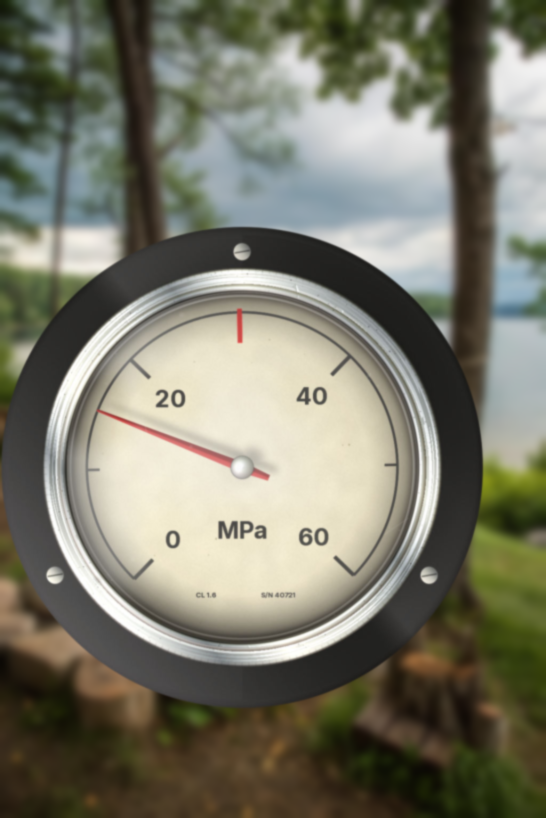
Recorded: 15 MPa
